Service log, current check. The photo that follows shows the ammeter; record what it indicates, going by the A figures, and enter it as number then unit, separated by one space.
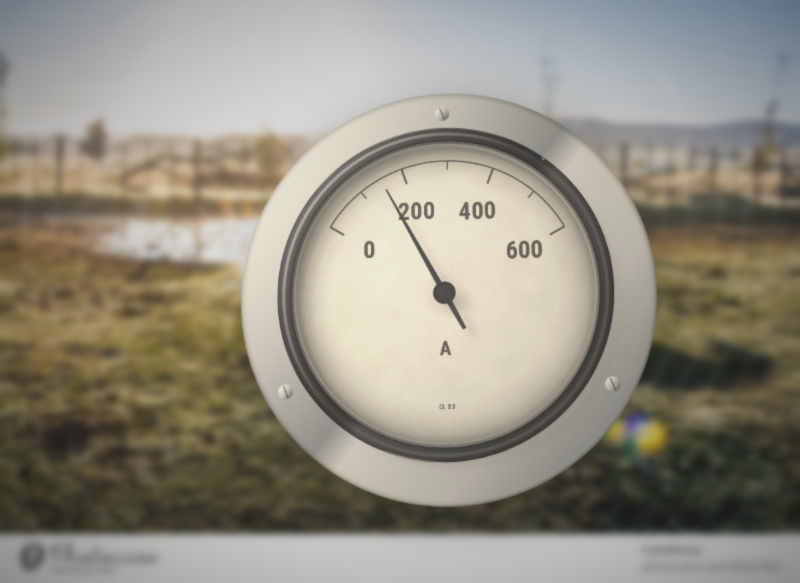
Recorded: 150 A
